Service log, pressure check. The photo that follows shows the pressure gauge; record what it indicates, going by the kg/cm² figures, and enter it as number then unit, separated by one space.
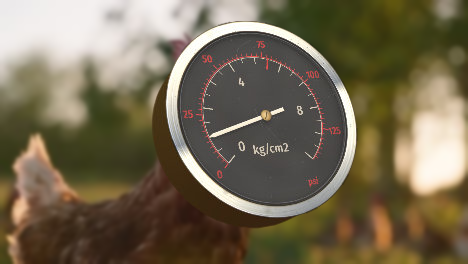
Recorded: 1 kg/cm²
